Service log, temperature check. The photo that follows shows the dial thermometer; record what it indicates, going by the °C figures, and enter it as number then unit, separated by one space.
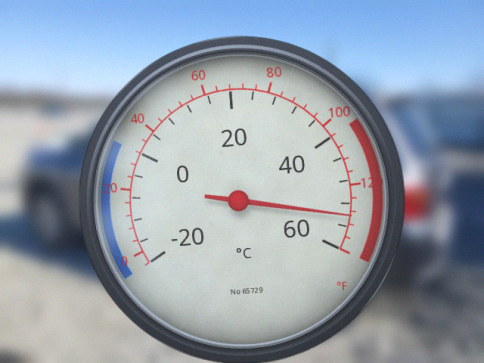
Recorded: 54 °C
